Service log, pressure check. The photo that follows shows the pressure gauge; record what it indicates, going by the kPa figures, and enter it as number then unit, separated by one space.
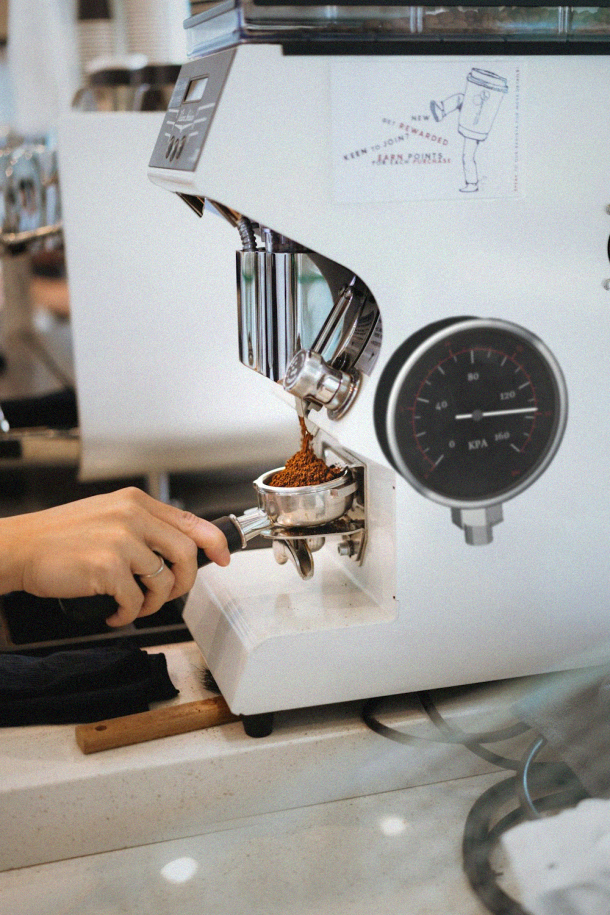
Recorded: 135 kPa
